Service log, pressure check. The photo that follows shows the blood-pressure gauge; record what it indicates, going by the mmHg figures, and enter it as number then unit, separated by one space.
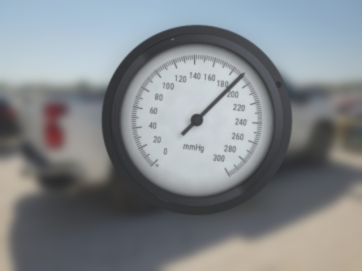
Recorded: 190 mmHg
